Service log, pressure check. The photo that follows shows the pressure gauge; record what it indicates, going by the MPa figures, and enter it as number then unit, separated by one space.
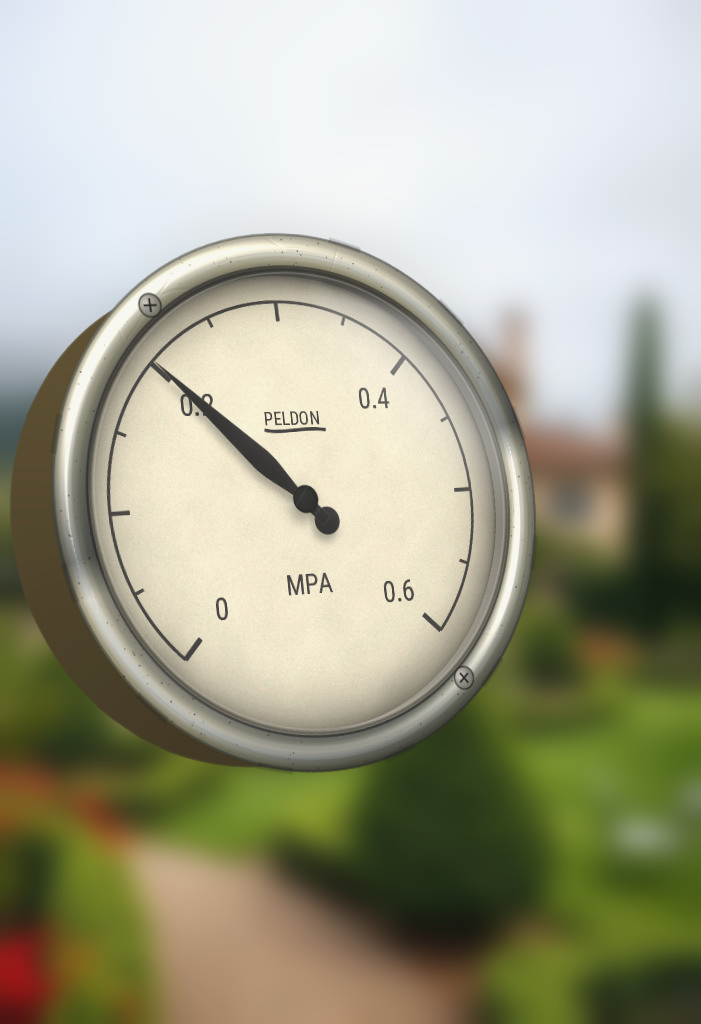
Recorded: 0.2 MPa
